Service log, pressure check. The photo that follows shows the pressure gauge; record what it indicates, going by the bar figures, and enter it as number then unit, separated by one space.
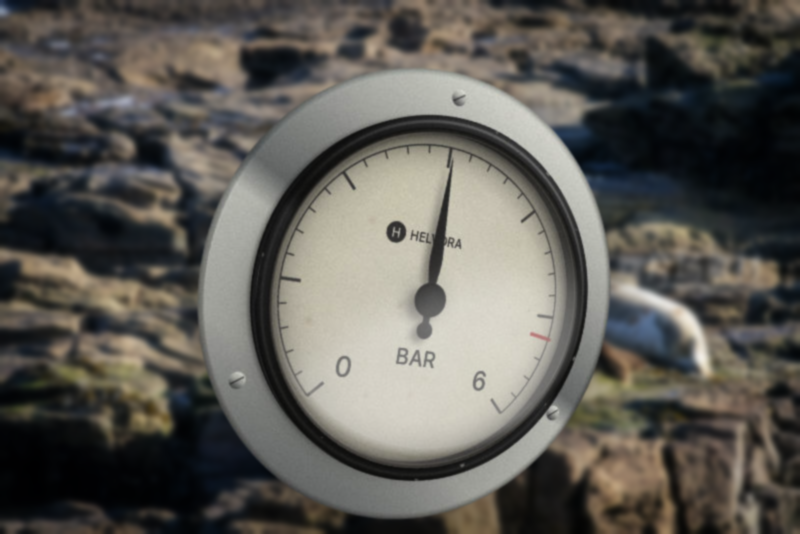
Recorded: 3 bar
